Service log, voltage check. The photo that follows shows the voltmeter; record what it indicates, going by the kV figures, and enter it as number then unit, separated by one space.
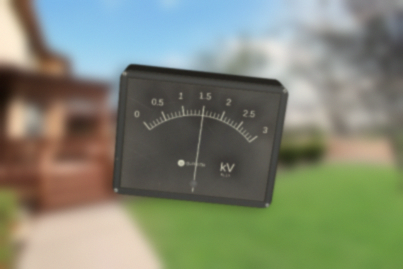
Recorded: 1.5 kV
